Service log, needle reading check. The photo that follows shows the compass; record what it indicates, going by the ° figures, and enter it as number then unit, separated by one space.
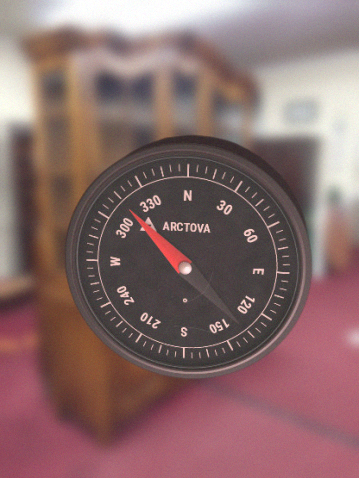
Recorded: 315 °
